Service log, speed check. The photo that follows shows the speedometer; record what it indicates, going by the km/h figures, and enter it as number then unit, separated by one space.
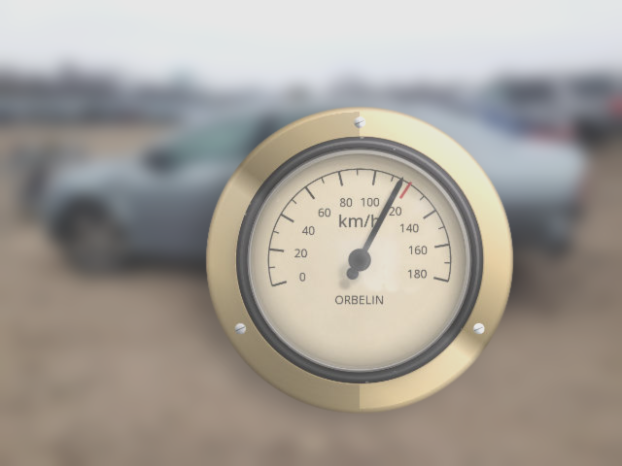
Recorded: 115 km/h
